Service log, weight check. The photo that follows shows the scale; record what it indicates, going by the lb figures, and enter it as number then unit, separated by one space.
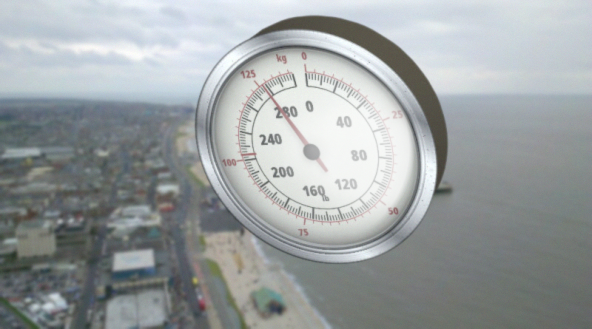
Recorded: 280 lb
